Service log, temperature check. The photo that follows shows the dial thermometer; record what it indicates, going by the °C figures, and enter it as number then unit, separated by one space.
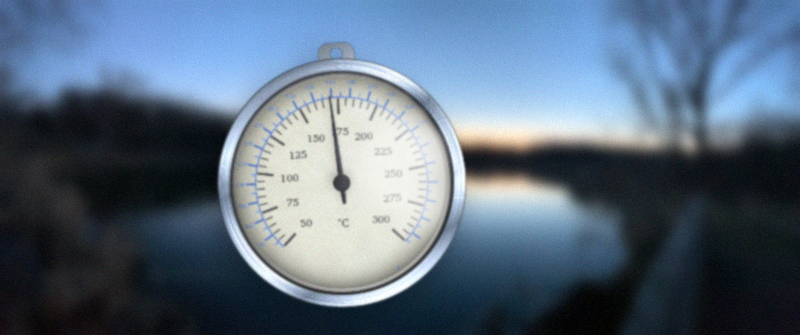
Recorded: 170 °C
